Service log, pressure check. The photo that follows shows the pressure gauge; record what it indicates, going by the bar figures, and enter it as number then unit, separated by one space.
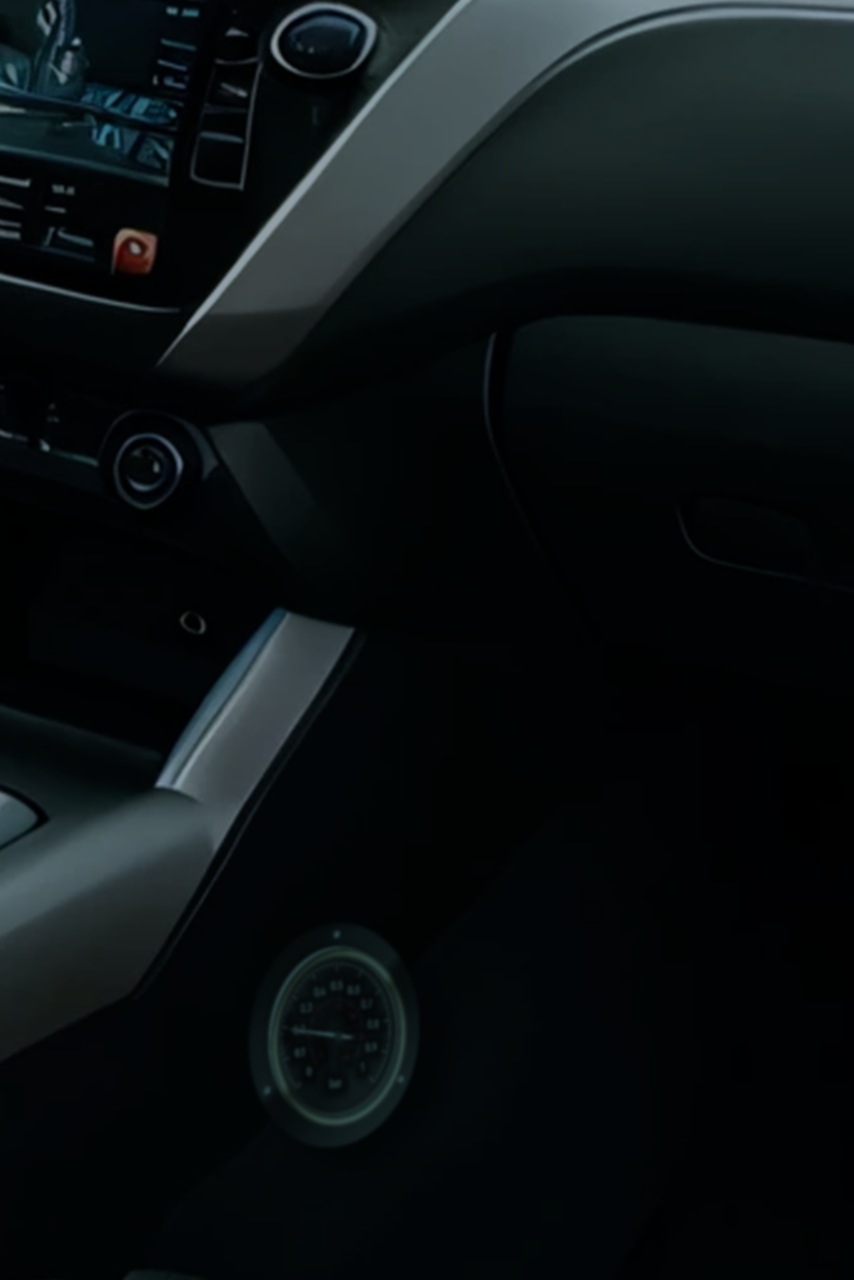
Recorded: 0.2 bar
